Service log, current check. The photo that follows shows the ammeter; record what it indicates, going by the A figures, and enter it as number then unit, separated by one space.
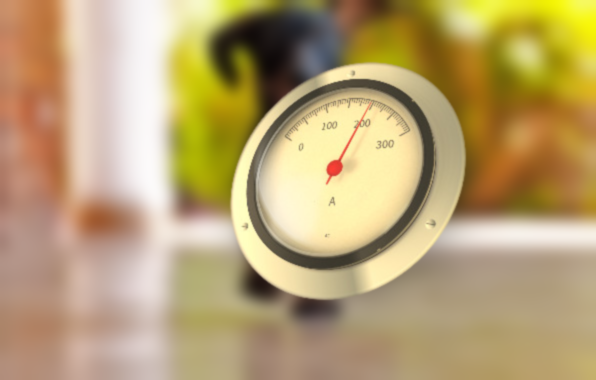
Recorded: 200 A
